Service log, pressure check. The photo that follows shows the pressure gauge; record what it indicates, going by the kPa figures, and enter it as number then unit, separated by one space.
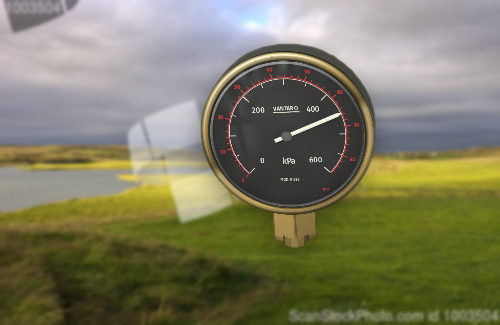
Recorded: 450 kPa
